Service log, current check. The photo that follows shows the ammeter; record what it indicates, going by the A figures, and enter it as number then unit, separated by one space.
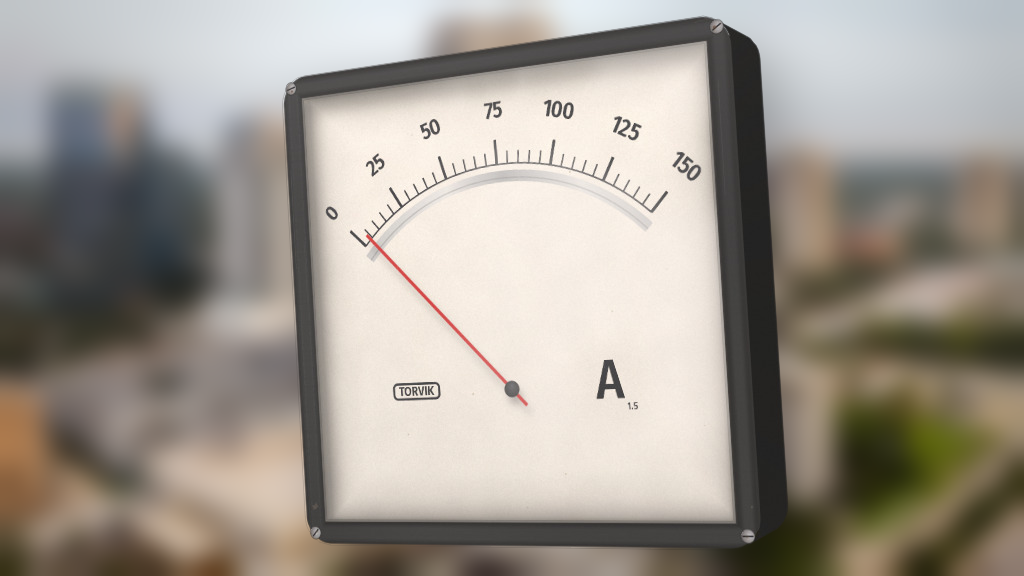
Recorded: 5 A
